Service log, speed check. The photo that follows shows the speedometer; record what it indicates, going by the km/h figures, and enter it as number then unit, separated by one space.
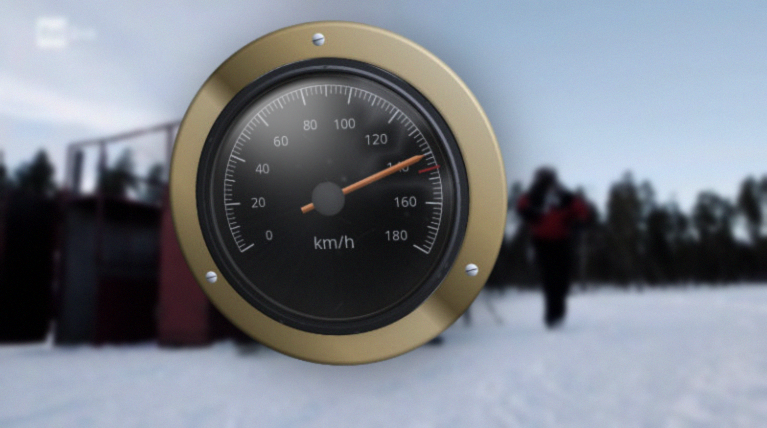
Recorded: 140 km/h
